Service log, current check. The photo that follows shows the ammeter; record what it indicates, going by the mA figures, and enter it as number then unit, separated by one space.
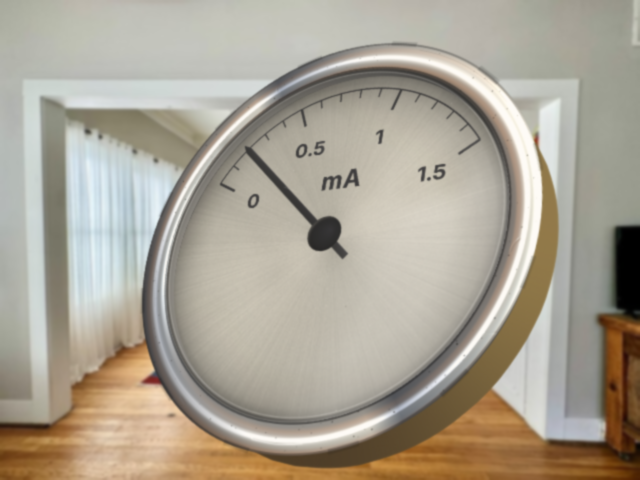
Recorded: 0.2 mA
